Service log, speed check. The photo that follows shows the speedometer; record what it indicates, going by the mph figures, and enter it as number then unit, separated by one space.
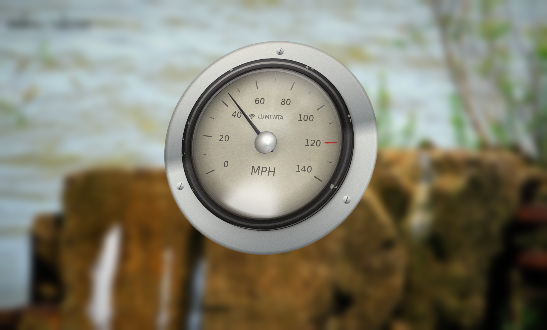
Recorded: 45 mph
